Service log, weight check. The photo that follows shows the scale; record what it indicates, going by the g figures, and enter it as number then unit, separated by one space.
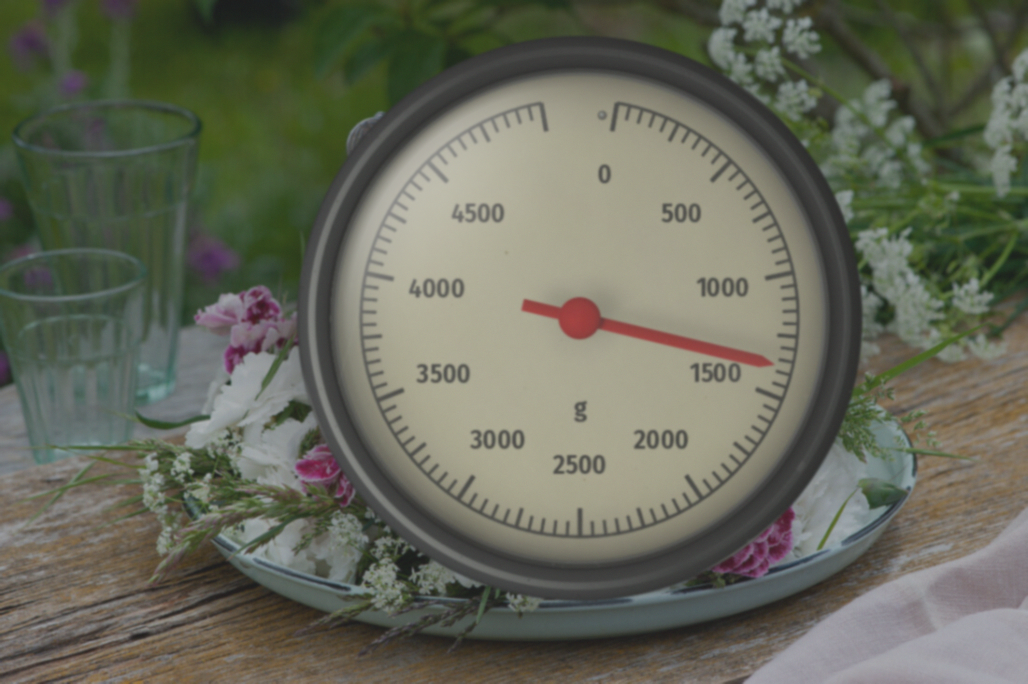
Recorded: 1375 g
